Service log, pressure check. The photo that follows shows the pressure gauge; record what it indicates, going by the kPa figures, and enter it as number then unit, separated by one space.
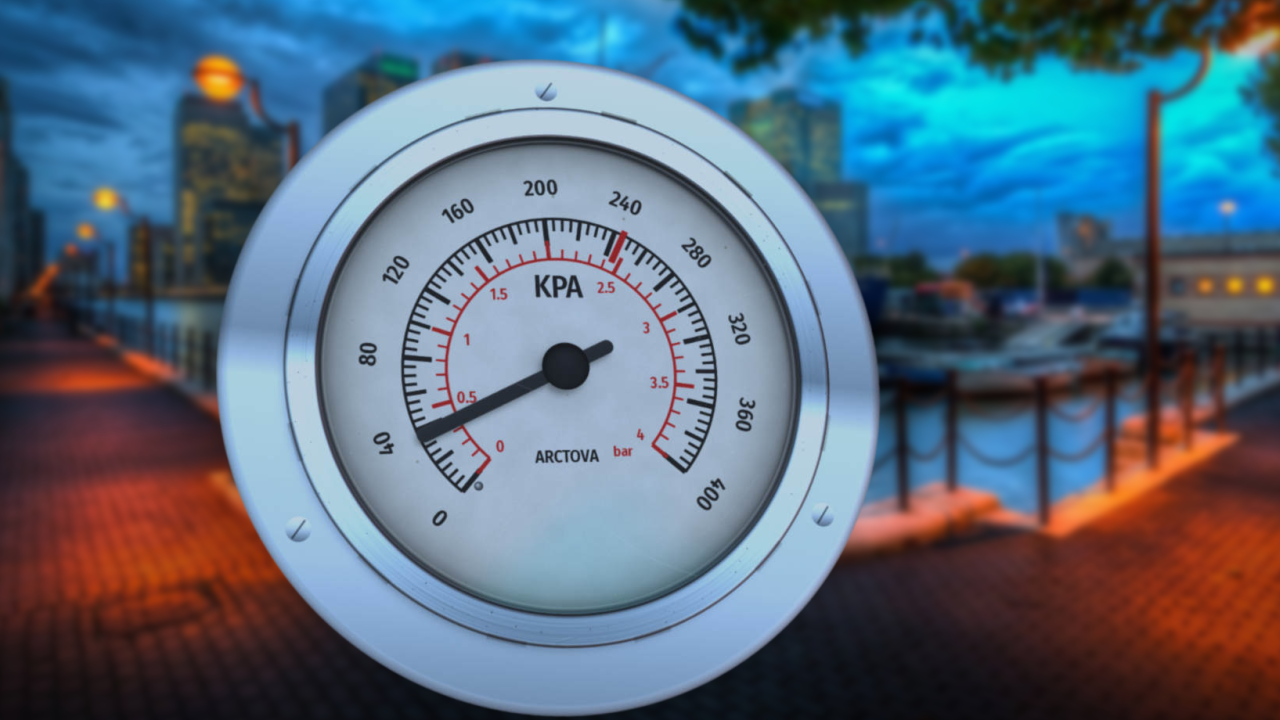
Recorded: 35 kPa
